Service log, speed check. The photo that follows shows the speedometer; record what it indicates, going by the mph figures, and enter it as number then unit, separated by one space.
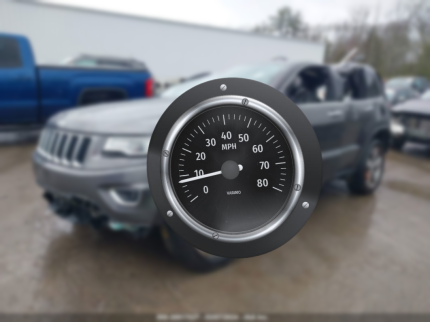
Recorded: 8 mph
